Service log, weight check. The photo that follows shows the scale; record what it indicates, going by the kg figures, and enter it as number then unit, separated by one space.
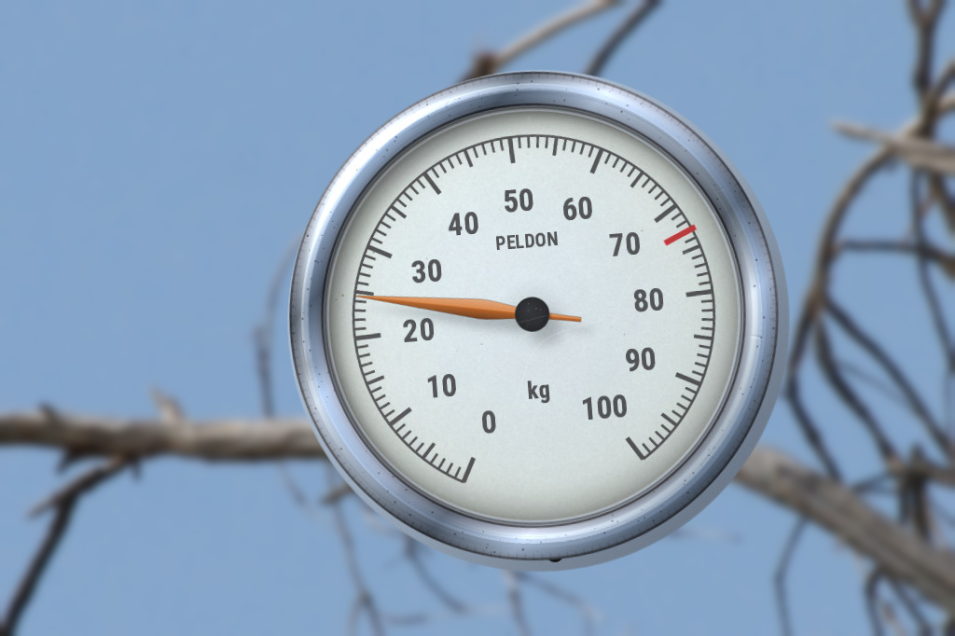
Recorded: 24.5 kg
